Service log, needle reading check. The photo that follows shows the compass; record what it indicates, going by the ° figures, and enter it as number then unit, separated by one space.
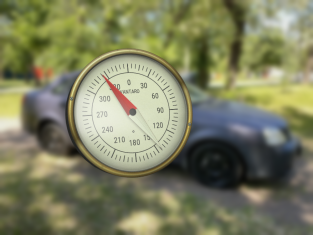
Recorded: 325 °
